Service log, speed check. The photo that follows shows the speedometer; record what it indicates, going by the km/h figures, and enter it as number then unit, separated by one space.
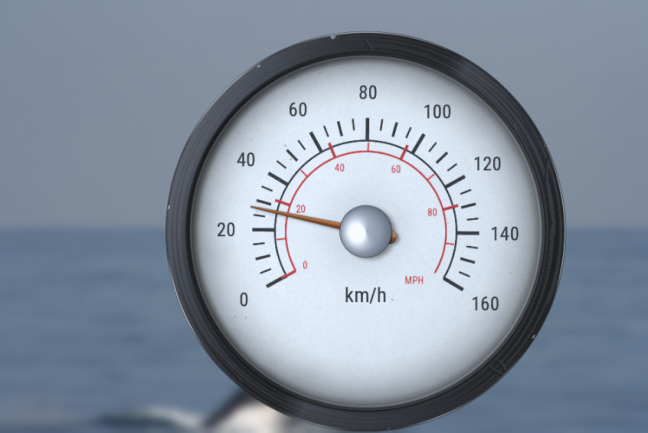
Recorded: 27.5 km/h
